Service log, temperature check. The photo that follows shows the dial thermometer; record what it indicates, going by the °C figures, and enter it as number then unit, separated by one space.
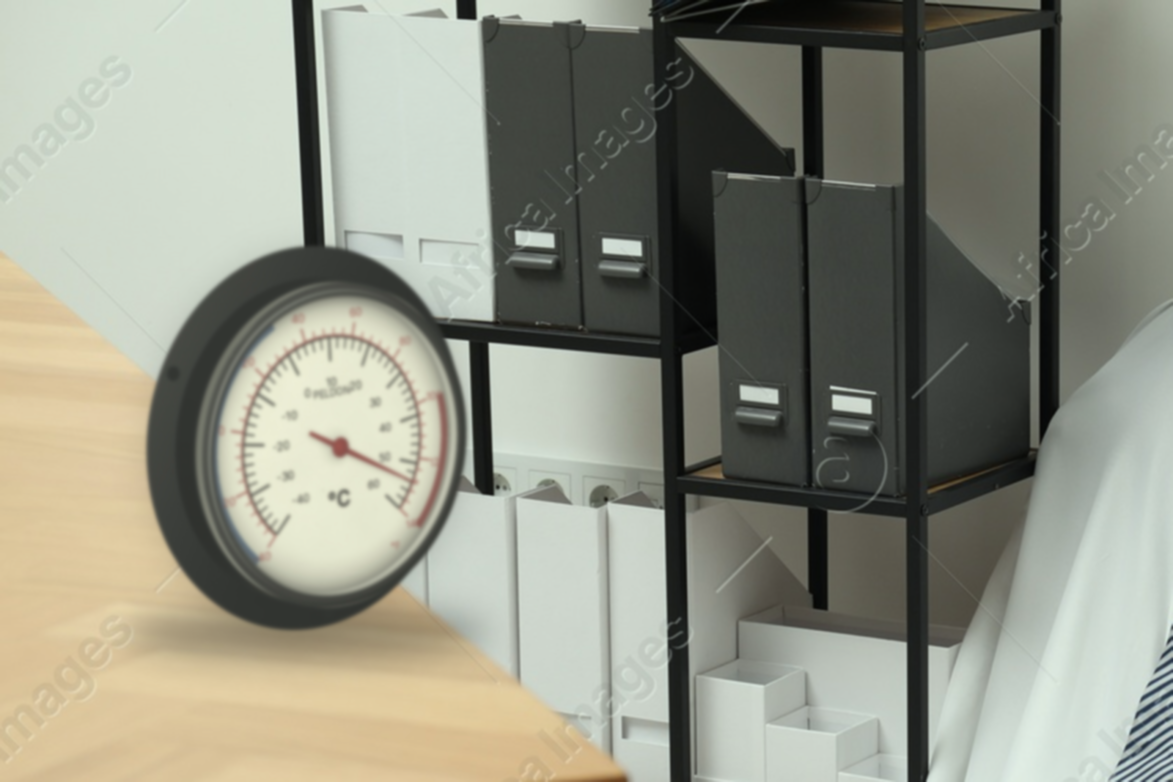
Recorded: 54 °C
